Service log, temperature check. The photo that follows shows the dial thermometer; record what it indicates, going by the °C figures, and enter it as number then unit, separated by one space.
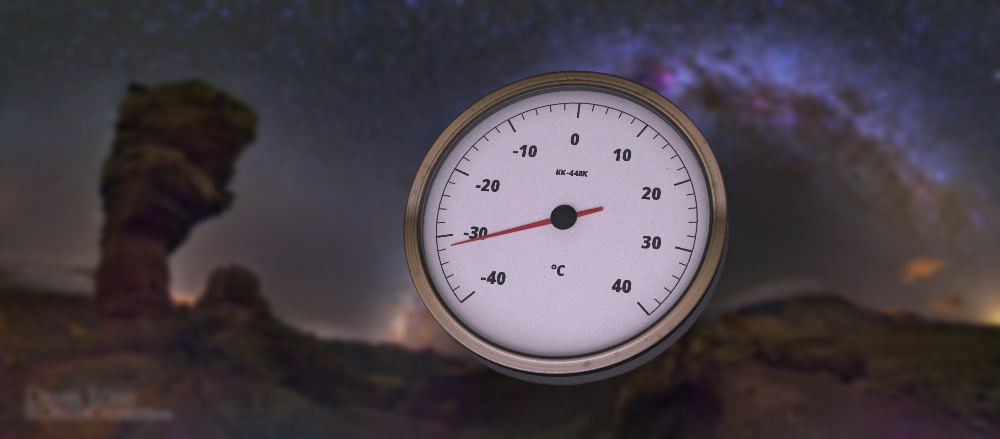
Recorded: -32 °C
